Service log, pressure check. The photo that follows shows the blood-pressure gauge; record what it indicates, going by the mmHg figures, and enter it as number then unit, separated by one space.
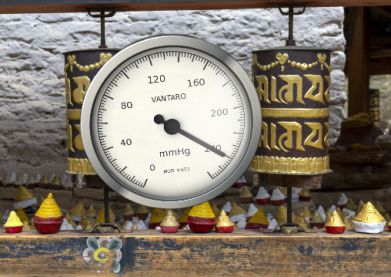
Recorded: 240 mmHg
